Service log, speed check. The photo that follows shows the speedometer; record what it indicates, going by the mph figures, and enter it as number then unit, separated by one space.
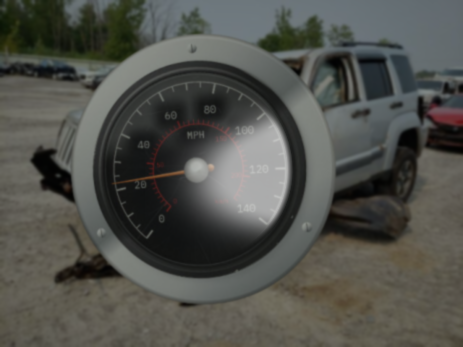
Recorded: 22.5 mph
